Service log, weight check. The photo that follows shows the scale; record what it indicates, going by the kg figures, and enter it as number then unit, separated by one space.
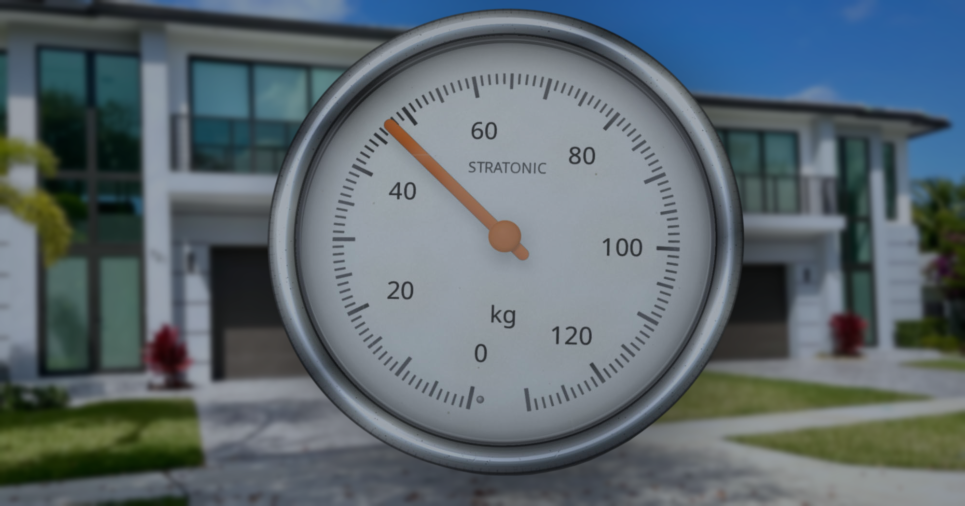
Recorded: 47 kg
